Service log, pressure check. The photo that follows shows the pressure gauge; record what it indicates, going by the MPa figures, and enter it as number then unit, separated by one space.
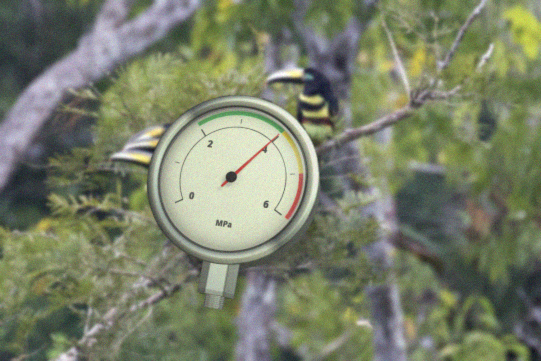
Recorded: 4 MPa
